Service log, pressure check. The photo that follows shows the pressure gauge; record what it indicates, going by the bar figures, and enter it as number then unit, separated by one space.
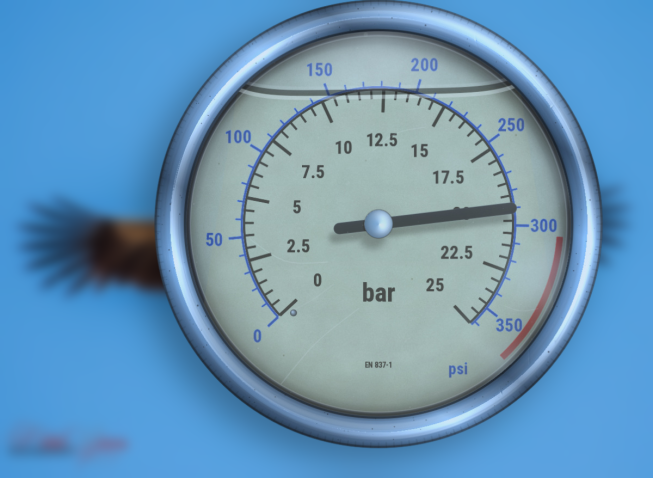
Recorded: 20 bar
